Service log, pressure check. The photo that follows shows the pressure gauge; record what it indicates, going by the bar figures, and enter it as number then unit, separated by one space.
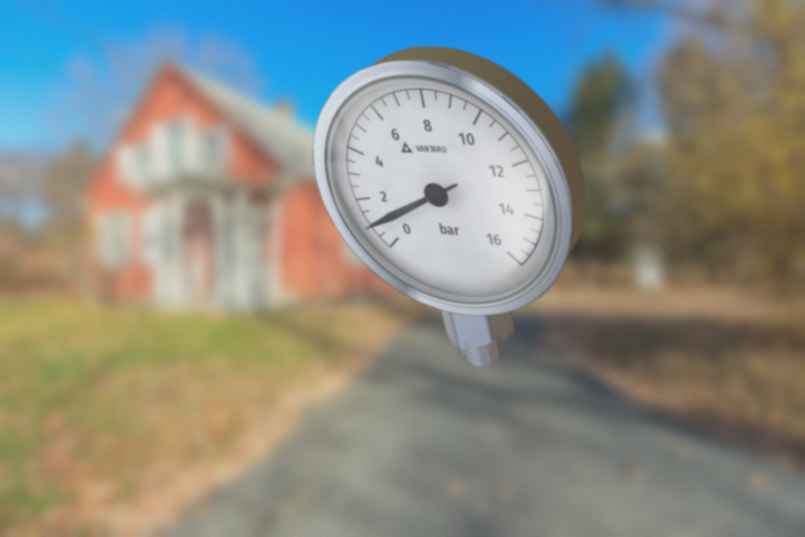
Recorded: 1 bar
